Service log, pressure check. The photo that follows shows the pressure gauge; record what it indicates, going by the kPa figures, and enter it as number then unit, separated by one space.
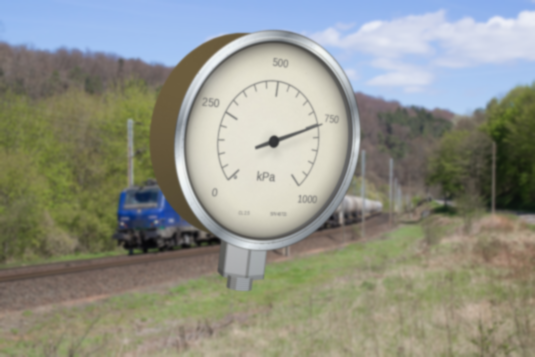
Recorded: 750 kPa
